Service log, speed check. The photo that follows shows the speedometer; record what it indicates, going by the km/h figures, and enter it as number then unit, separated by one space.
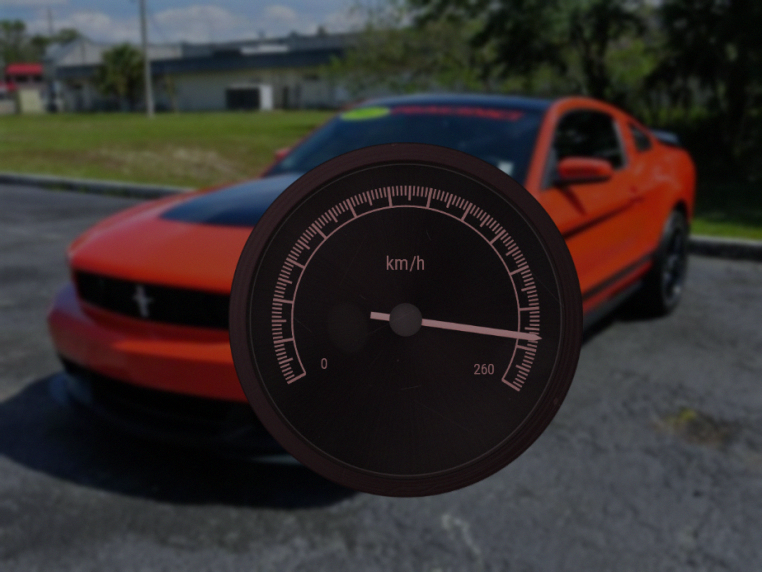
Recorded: 234 km/h
